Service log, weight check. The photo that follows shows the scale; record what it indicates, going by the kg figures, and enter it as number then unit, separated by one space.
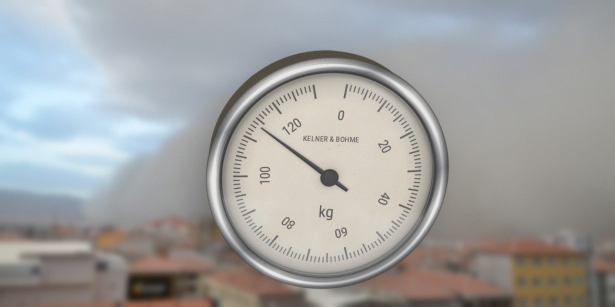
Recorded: 114 kg
